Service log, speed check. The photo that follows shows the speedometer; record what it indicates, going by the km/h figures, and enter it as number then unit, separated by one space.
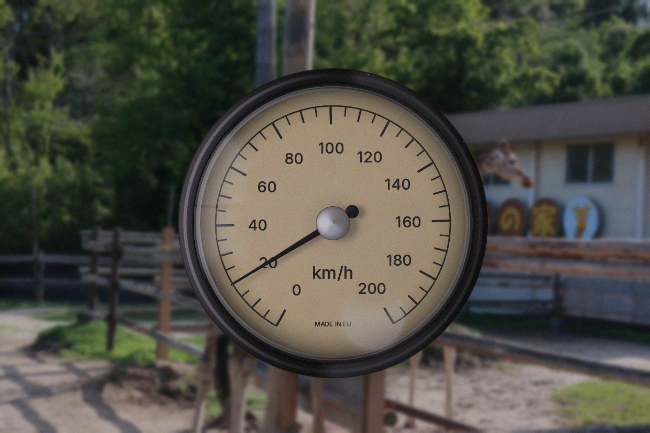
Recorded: 20 km/h
